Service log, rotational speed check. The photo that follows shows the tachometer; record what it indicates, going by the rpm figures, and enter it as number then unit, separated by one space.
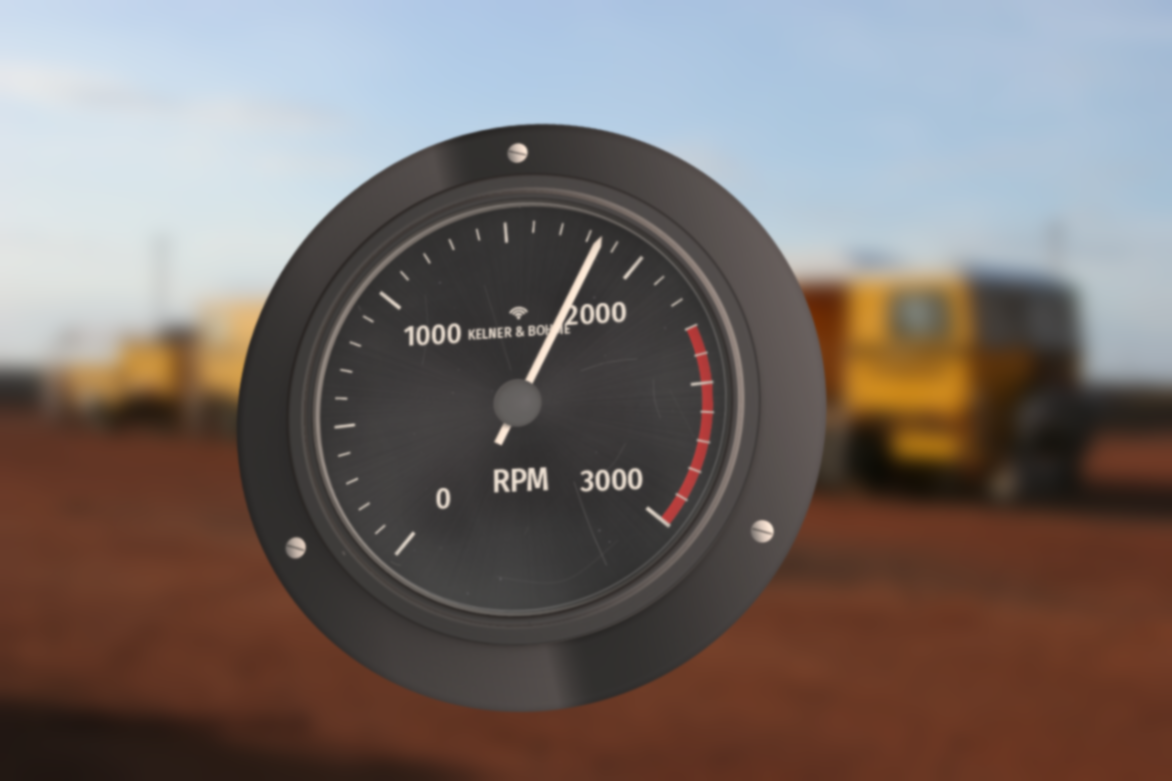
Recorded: 1850 rpm
